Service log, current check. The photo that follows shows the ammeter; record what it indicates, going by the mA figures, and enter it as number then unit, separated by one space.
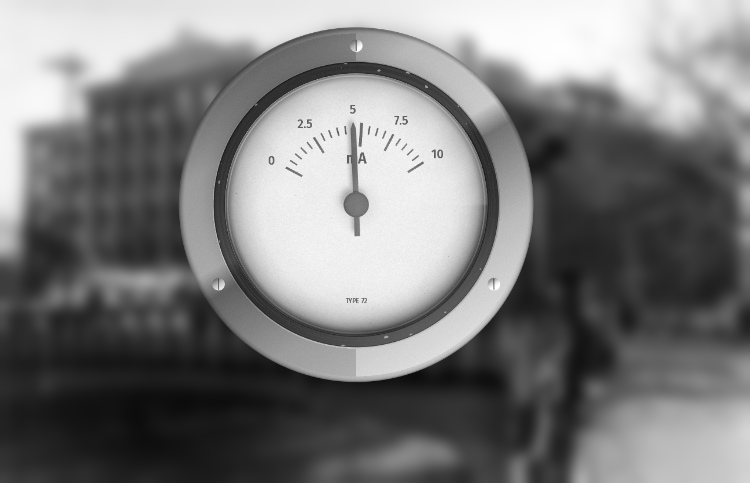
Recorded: 5 mA
